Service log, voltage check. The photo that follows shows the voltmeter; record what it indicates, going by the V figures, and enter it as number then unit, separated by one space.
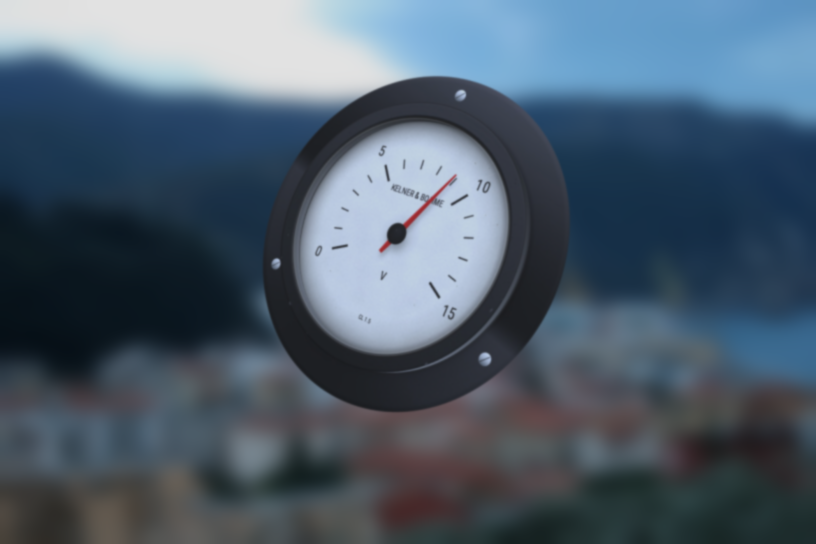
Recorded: 9 V
